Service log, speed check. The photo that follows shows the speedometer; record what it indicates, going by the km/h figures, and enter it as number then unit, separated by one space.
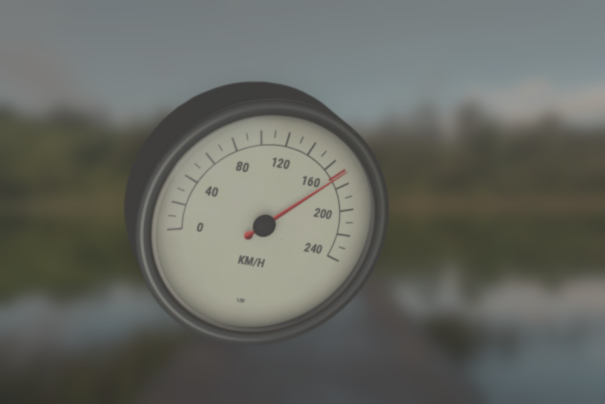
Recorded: 170 km/h
